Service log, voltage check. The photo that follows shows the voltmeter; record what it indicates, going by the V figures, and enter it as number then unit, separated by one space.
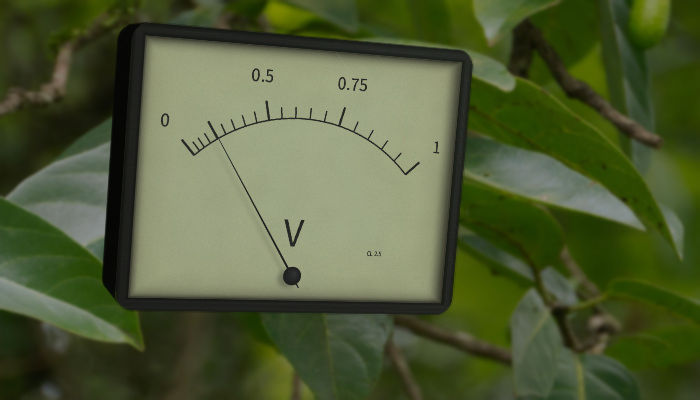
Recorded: 0.25 V
